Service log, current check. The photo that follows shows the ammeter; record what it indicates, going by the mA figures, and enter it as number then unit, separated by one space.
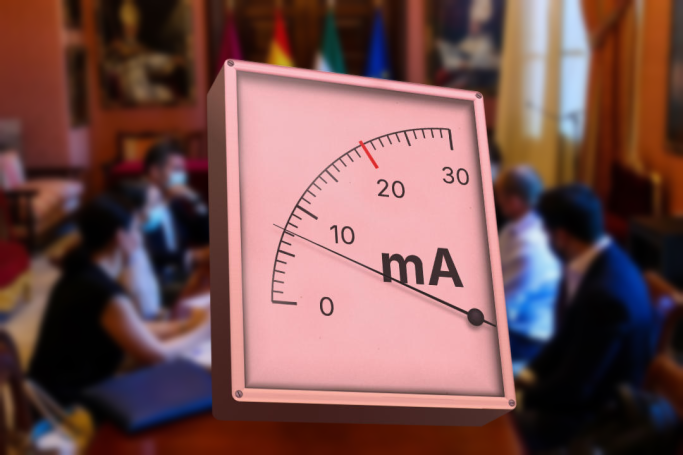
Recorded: 7 mA
